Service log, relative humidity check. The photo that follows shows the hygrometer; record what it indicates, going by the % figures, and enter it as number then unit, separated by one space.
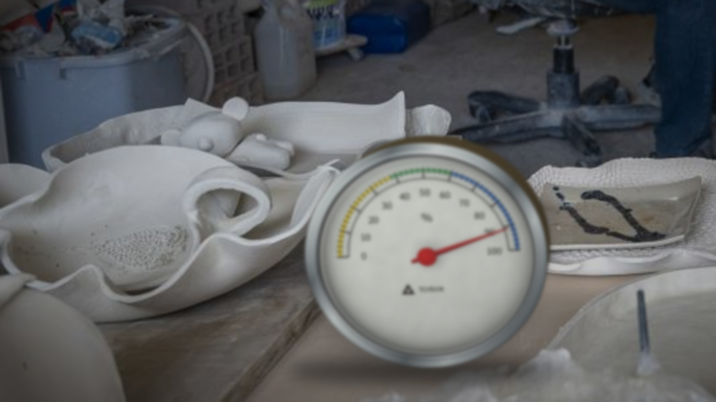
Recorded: 90 %
